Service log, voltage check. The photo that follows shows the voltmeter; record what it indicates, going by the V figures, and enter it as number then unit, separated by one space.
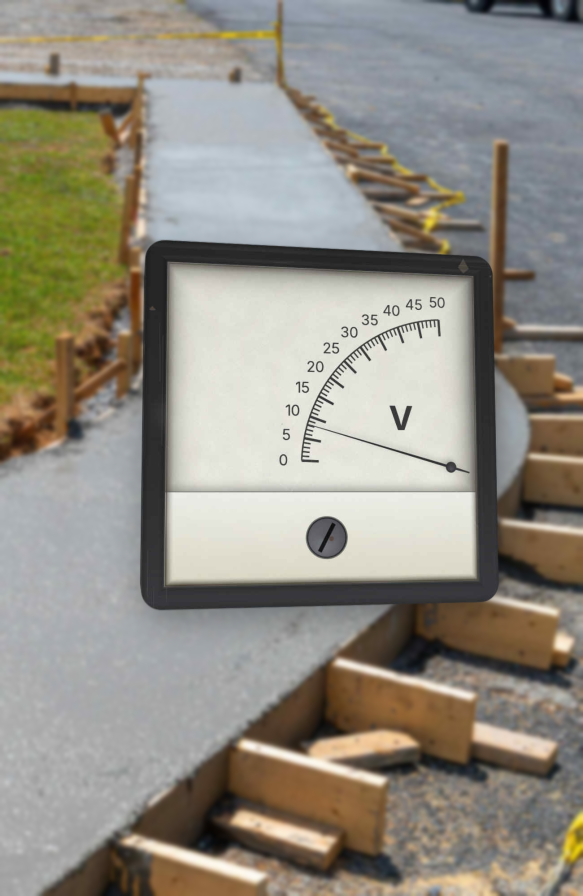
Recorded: 8 V
